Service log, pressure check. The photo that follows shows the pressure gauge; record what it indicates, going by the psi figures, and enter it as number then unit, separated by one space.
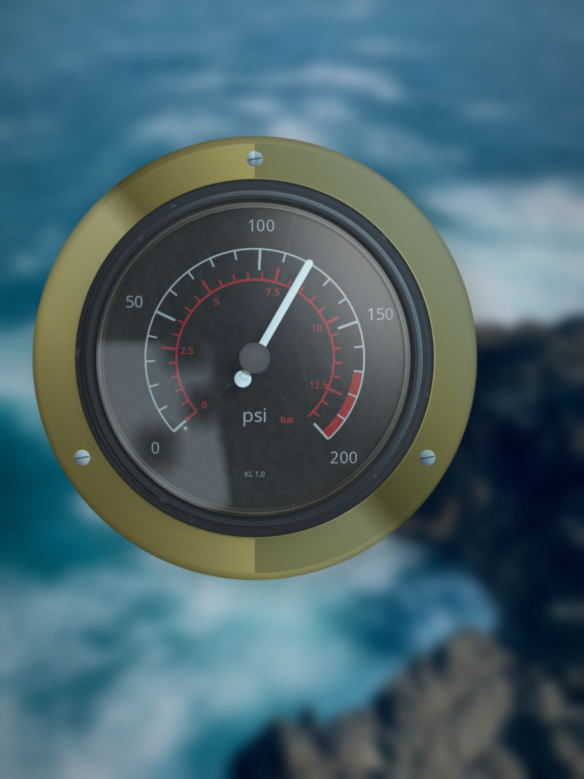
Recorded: 120 psi
